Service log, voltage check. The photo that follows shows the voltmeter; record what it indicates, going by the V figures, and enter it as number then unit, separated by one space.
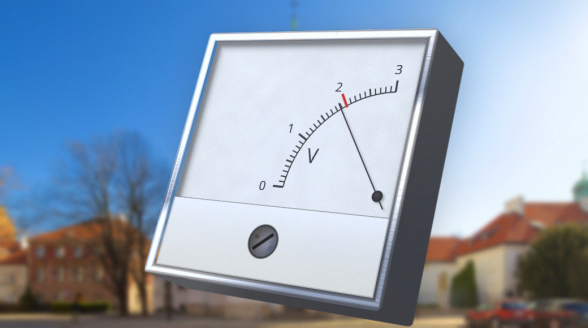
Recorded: 1.9 V
